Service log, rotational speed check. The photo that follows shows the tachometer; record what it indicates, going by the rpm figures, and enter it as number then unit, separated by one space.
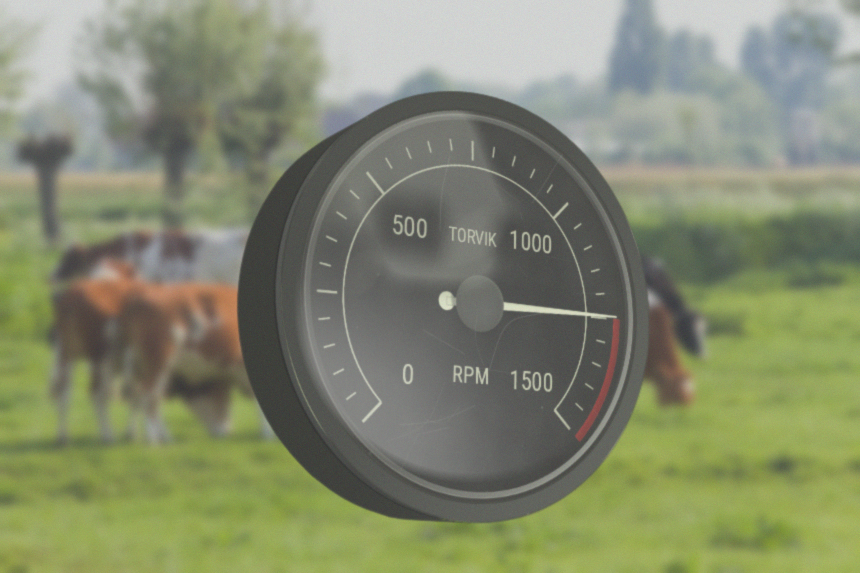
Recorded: 1250 rpm
